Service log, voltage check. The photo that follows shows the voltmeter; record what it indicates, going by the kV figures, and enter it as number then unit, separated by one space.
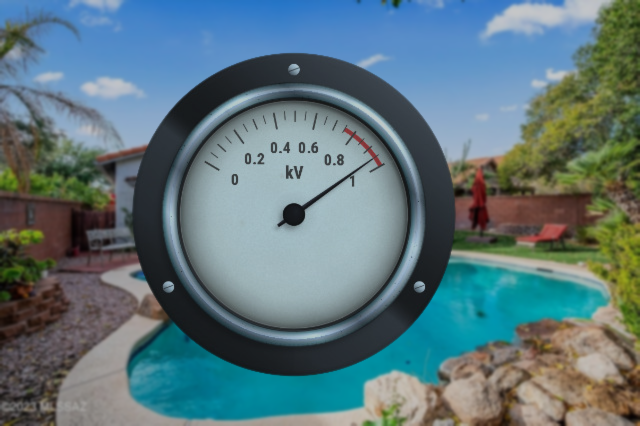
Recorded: 0.95 kV
